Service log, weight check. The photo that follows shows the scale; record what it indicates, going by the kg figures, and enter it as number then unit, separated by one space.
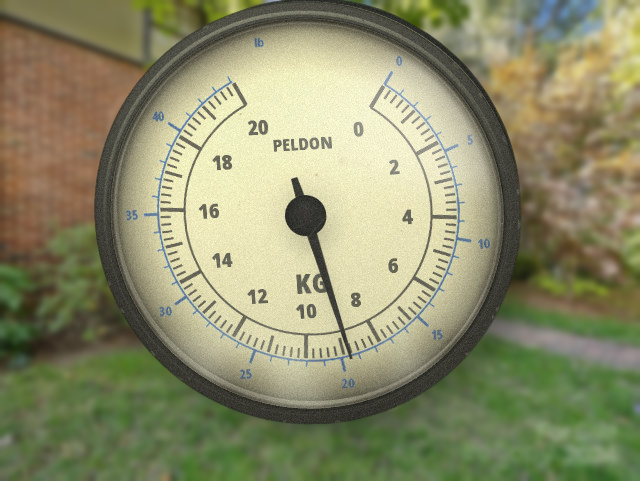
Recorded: 8.8 kg
